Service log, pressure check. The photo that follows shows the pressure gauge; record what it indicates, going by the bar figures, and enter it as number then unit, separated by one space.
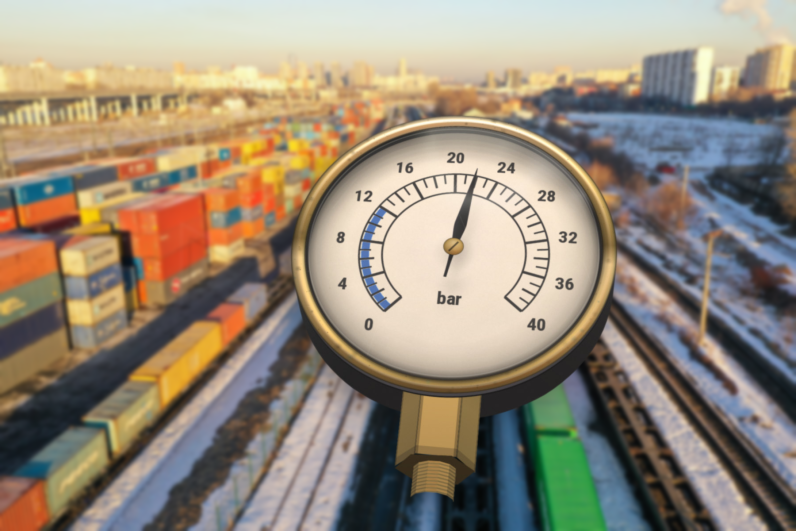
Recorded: 22 bar
